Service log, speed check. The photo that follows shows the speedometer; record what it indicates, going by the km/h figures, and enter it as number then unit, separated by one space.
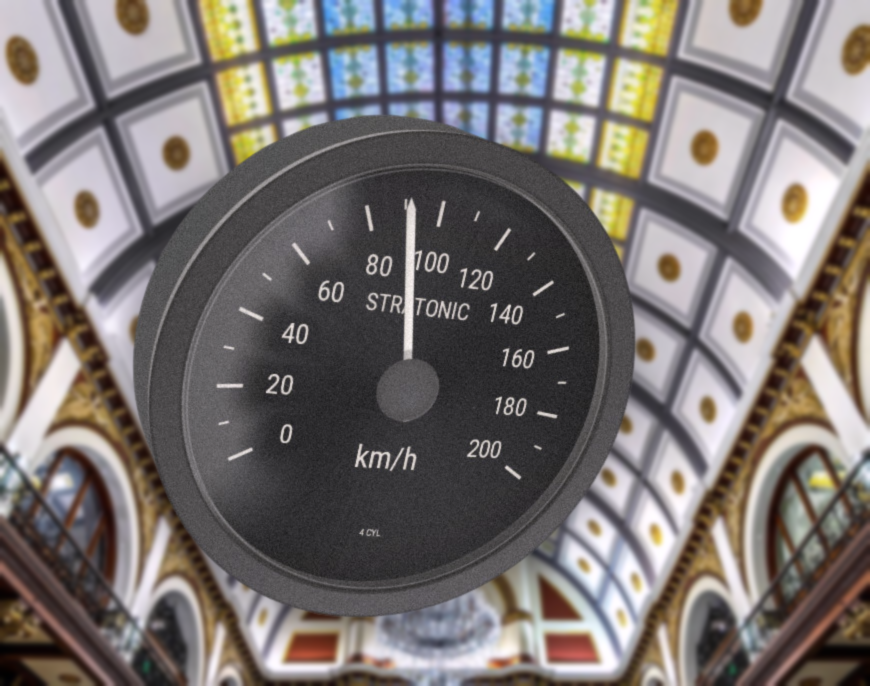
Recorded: 90 km/h
